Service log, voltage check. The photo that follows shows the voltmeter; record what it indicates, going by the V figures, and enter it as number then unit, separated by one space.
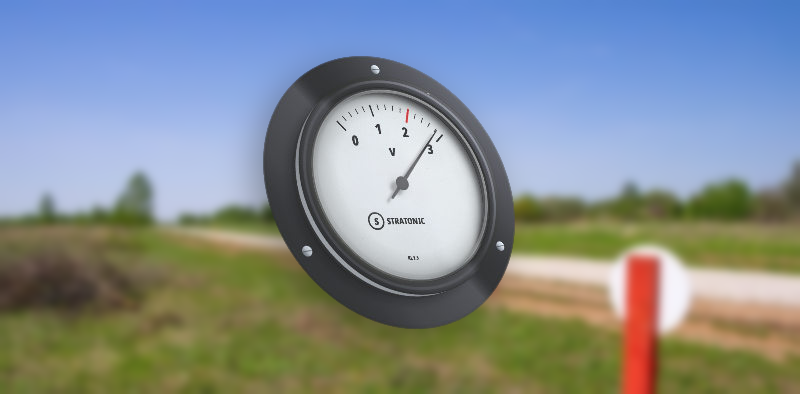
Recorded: 2.8 V
